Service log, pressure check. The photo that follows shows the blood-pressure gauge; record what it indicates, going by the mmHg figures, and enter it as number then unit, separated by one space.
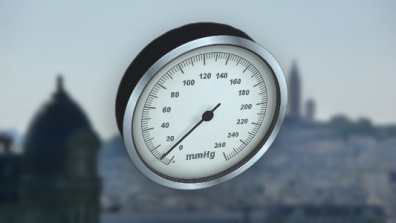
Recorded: 10 mmHg
